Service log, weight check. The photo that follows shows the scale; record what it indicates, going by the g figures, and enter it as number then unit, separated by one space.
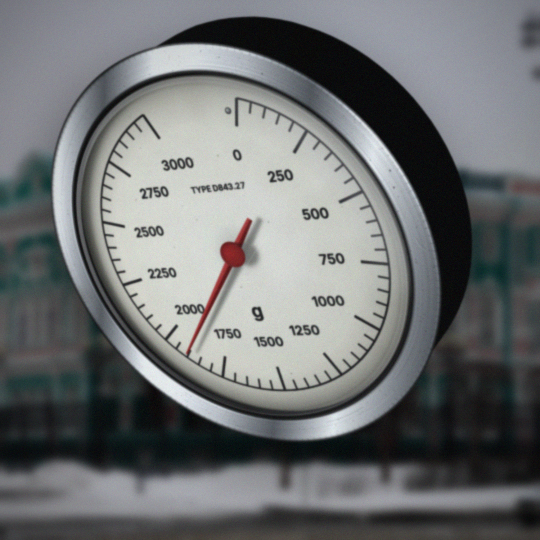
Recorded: 1900 g
